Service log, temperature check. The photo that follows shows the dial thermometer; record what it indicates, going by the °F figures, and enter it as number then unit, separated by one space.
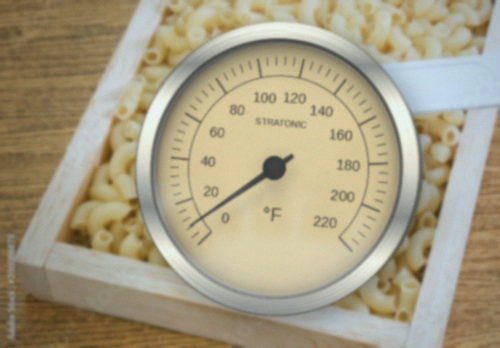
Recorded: 8 °F
